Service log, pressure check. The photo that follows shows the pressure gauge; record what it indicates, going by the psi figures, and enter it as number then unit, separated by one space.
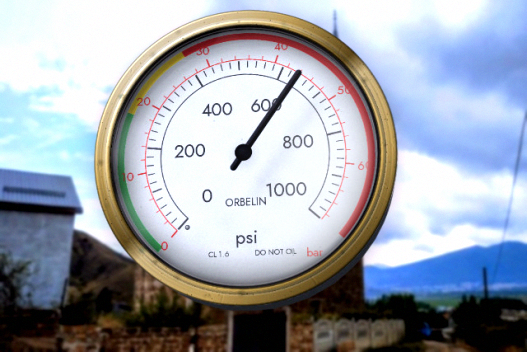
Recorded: 640 psi
